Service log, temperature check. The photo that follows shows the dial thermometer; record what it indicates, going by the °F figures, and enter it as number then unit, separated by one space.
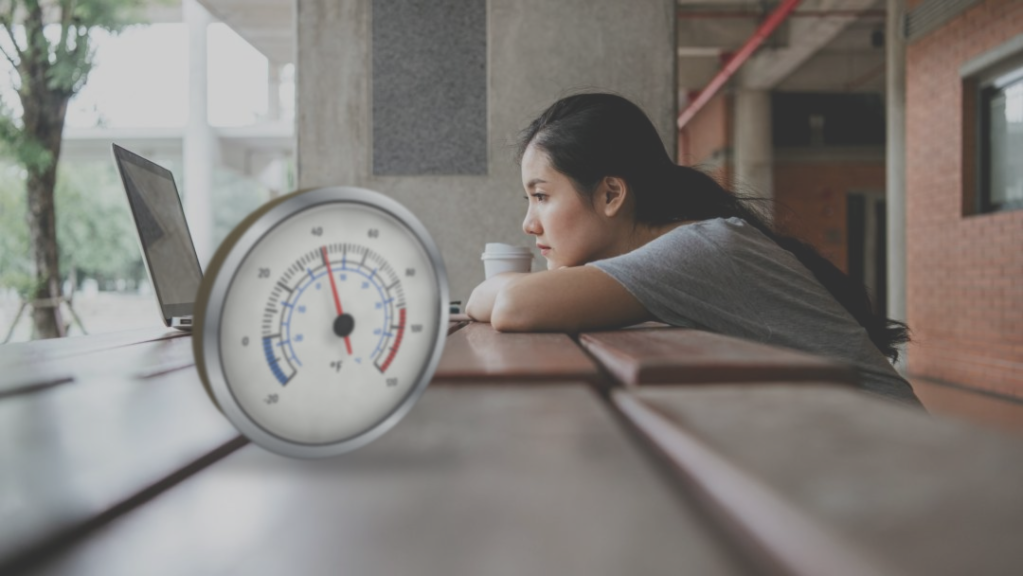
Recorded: 40 °F
